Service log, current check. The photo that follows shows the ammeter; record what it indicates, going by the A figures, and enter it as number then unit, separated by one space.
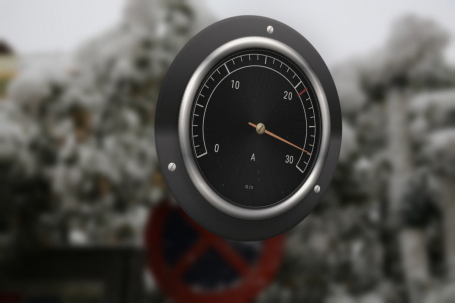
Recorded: 28 A
